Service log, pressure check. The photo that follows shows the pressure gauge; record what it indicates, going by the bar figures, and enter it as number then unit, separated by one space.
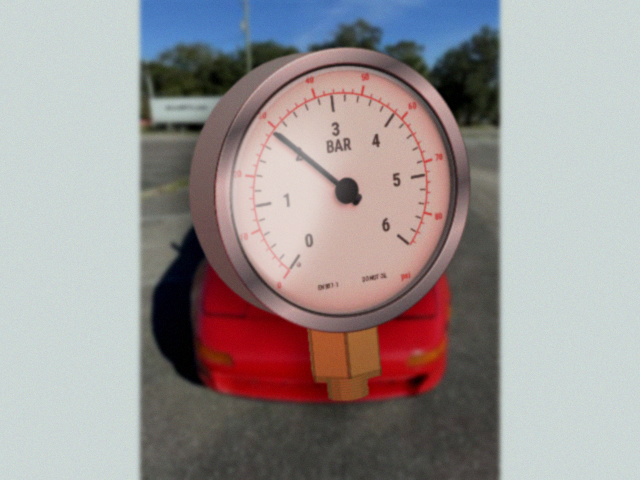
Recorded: 2 bar
